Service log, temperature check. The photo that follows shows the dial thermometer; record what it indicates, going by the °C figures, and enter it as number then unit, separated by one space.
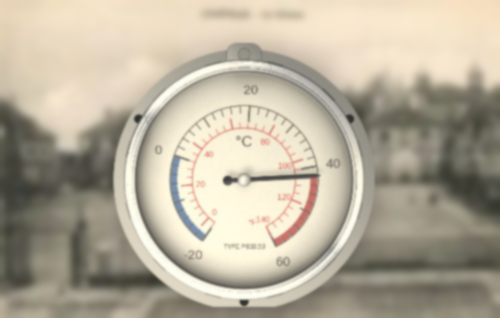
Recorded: 42 °C
